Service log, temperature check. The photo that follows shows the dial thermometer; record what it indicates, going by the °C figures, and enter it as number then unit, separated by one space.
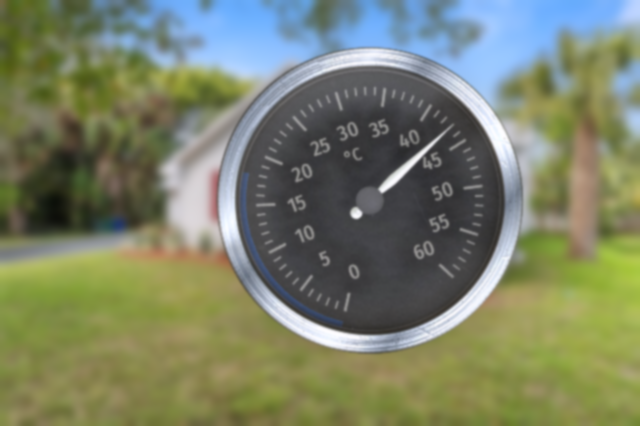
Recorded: 43 °C
